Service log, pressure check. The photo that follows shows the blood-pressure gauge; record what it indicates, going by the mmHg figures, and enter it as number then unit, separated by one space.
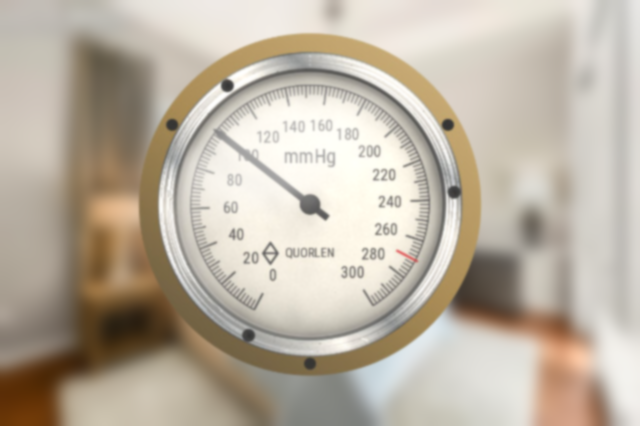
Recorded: 100 mmHg
